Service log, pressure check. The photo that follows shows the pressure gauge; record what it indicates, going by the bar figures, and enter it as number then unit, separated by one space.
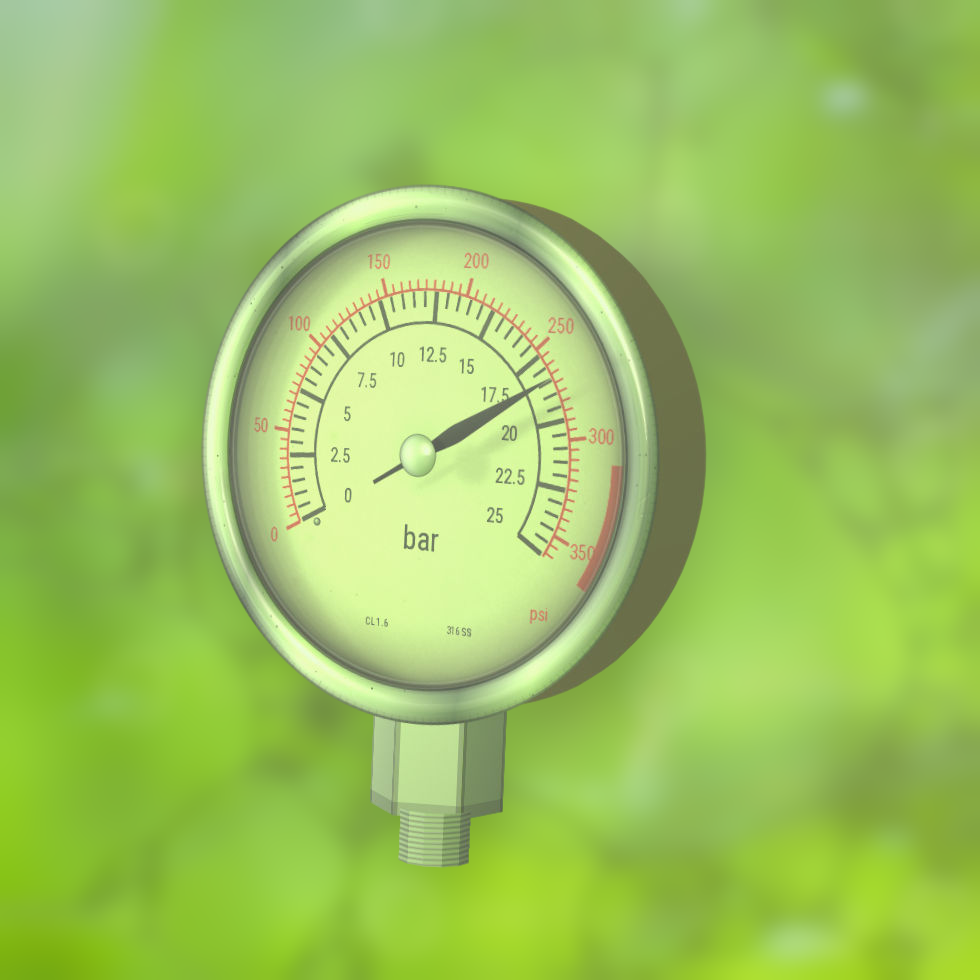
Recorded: 18.5 bar
